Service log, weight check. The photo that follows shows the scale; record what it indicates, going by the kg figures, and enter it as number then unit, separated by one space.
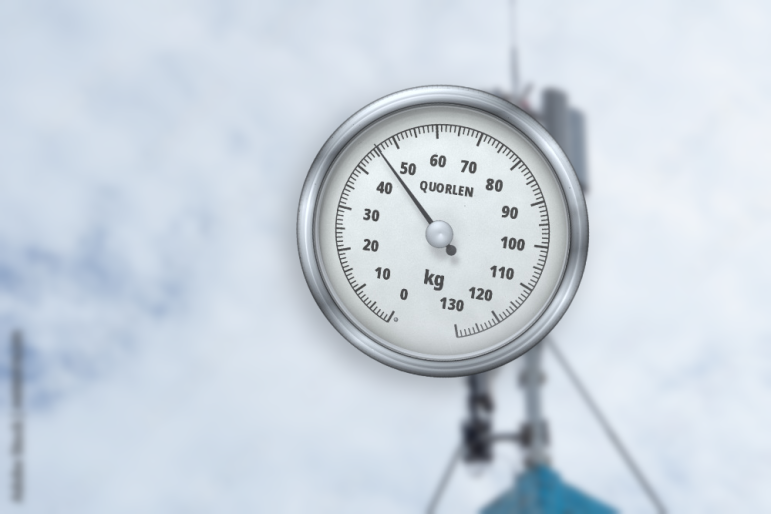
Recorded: 46 kg
